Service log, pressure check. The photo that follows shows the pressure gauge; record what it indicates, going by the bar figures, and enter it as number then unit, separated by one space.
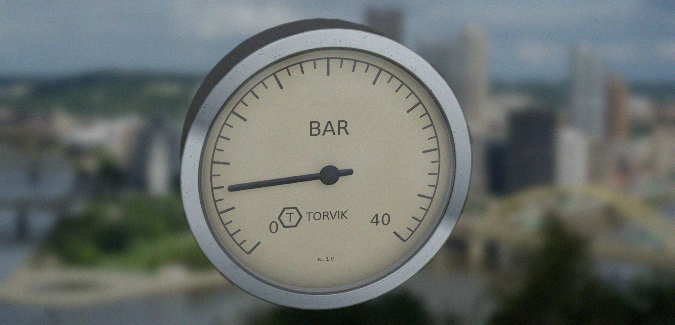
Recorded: 6 bar
